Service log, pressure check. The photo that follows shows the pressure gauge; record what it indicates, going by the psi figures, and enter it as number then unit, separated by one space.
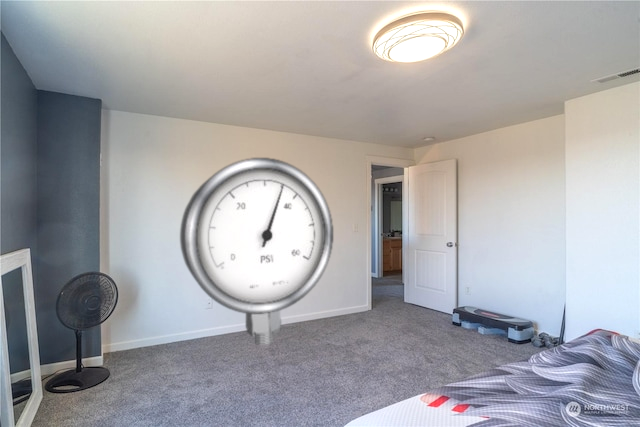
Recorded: 35 psi
